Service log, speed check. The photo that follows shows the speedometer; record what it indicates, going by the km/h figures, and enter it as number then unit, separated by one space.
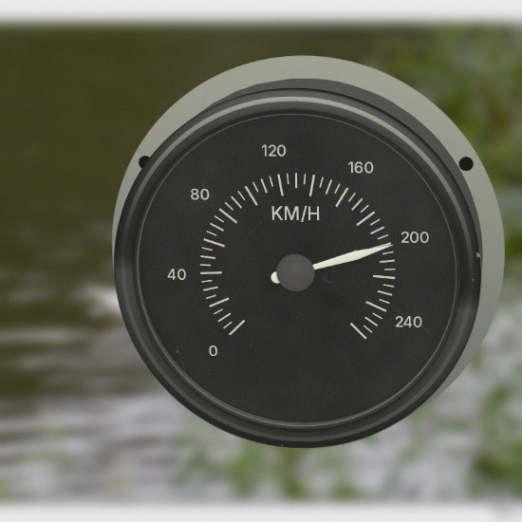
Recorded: 200 km/h
